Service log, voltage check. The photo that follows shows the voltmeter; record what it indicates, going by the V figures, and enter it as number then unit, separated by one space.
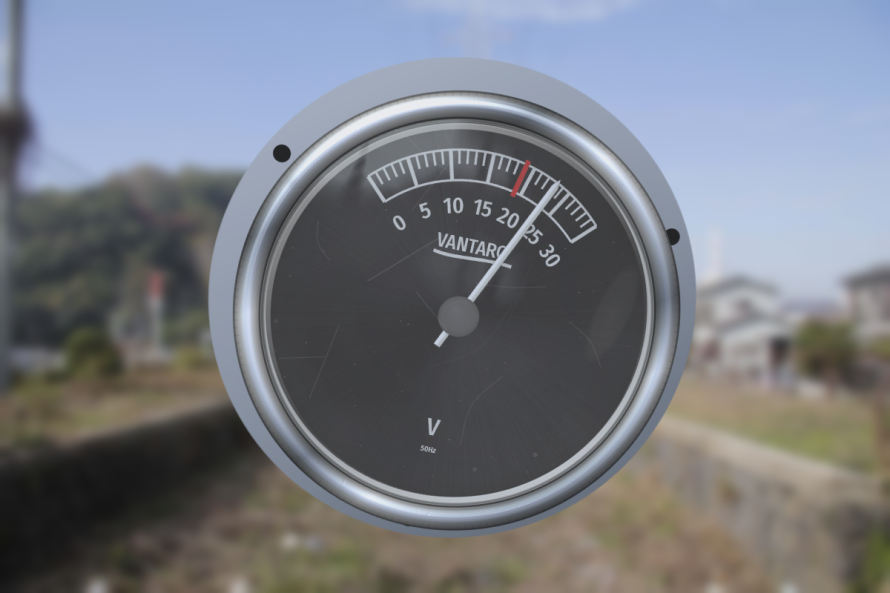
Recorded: 23 V
